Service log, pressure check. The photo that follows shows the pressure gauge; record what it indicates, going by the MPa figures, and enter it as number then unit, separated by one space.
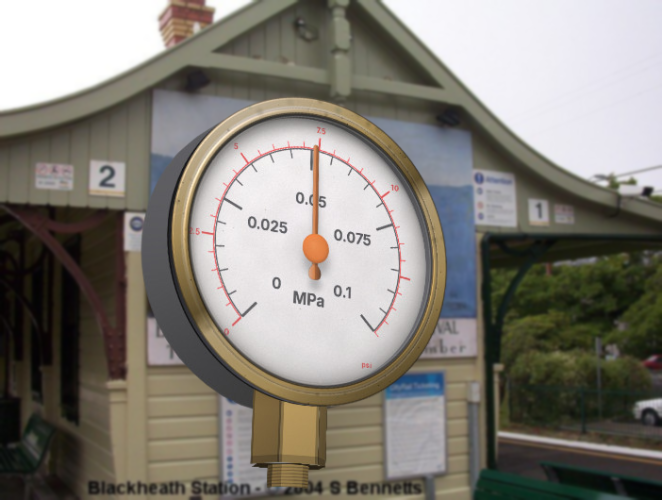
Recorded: 0.05 MPa
